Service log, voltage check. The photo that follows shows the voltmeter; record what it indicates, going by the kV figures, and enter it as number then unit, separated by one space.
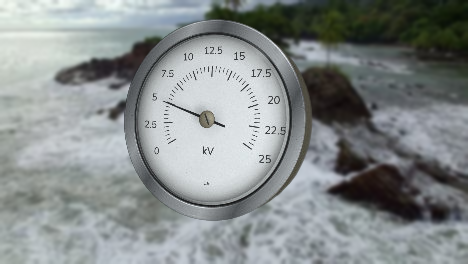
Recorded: 5 kV
